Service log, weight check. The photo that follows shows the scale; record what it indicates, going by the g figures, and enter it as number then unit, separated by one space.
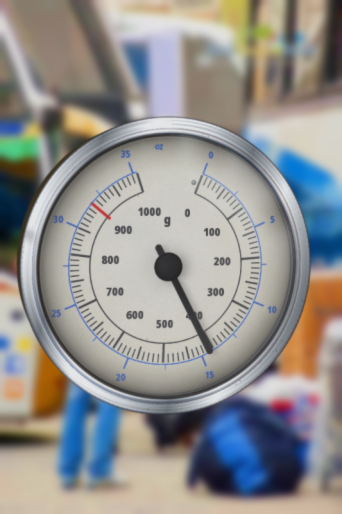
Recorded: 410 g
